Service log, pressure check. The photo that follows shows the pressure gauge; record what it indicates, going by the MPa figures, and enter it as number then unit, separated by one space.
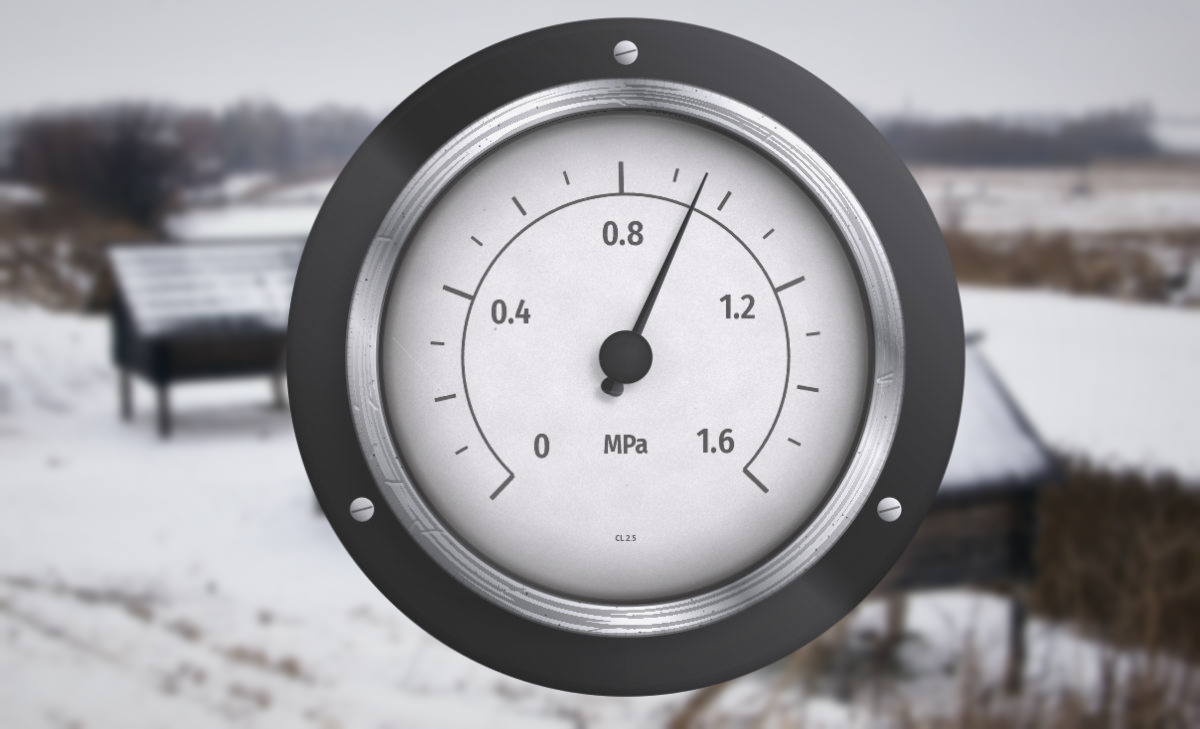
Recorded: 0.95 MPa
